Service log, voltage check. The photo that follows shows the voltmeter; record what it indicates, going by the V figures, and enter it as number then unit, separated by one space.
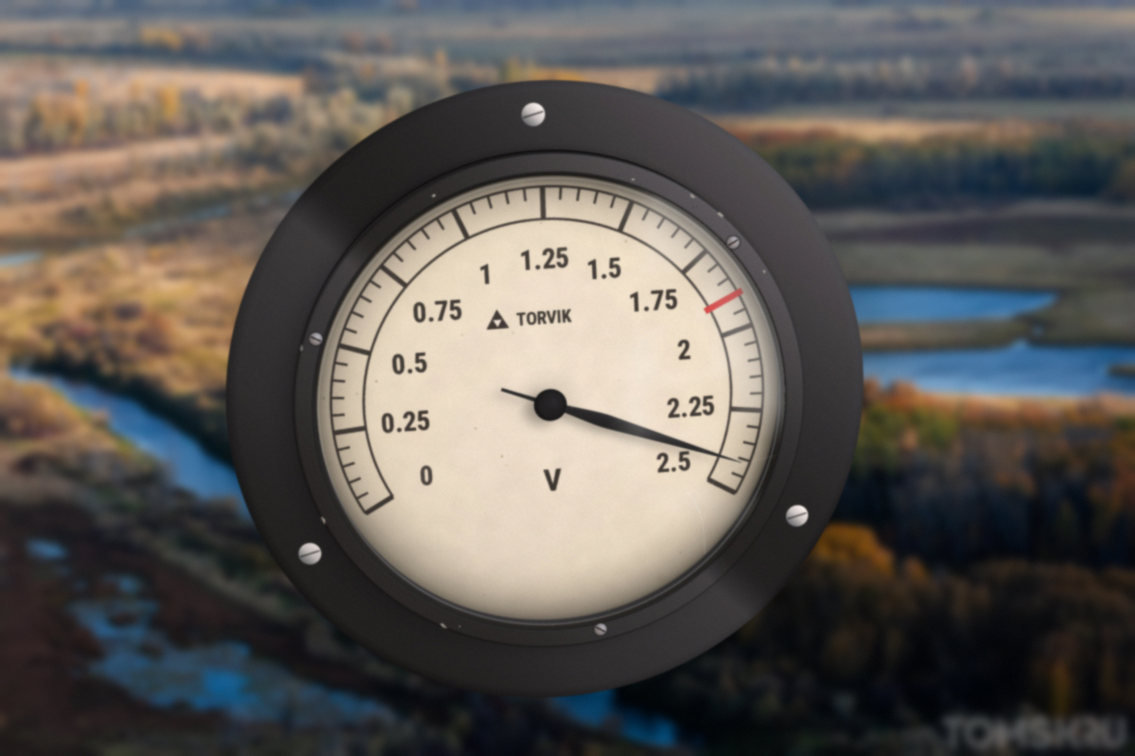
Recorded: 2.4 V
